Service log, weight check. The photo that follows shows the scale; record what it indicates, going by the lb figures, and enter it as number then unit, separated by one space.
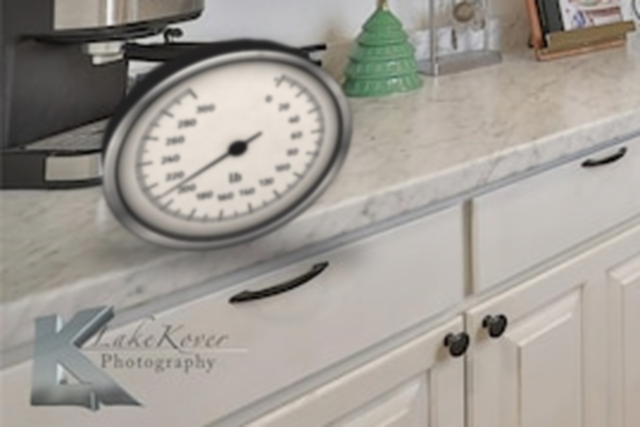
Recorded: 210 lb
